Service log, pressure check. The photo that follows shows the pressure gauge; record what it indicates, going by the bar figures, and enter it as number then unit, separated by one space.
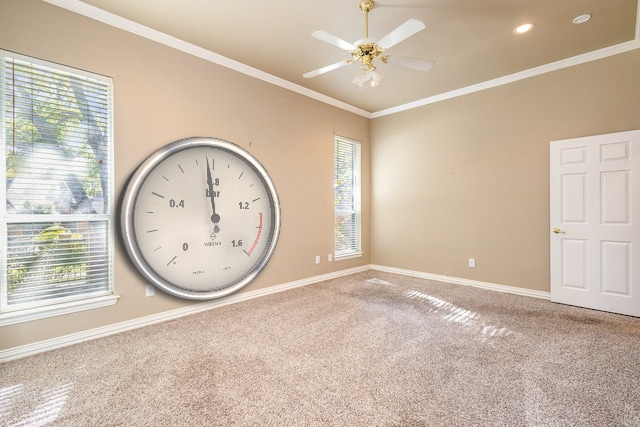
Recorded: 0.75 bar
